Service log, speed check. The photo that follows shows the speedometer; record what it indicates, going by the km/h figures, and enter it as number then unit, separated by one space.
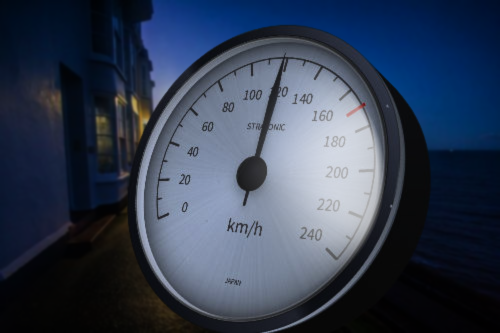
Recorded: 120 km/h
